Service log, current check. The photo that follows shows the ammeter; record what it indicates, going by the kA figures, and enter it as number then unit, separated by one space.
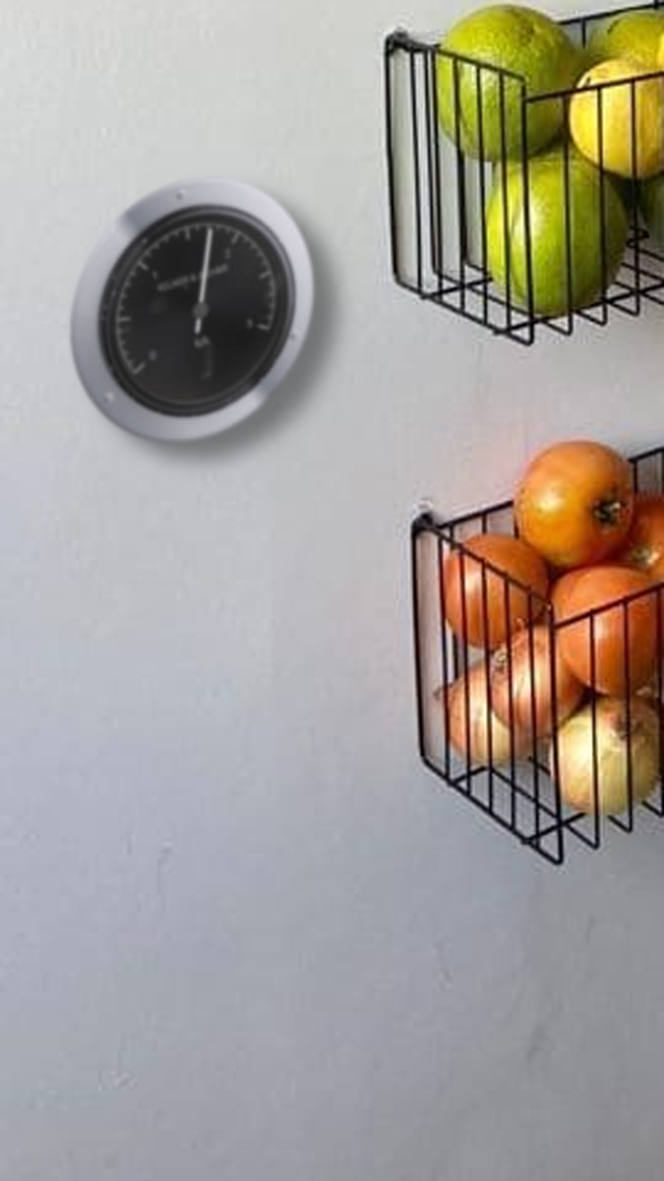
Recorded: 1.7 kA
